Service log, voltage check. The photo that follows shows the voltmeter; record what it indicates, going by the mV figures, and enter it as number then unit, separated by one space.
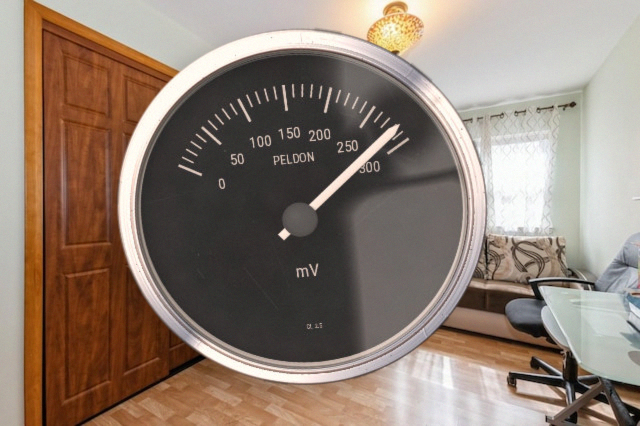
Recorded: 280 mV
